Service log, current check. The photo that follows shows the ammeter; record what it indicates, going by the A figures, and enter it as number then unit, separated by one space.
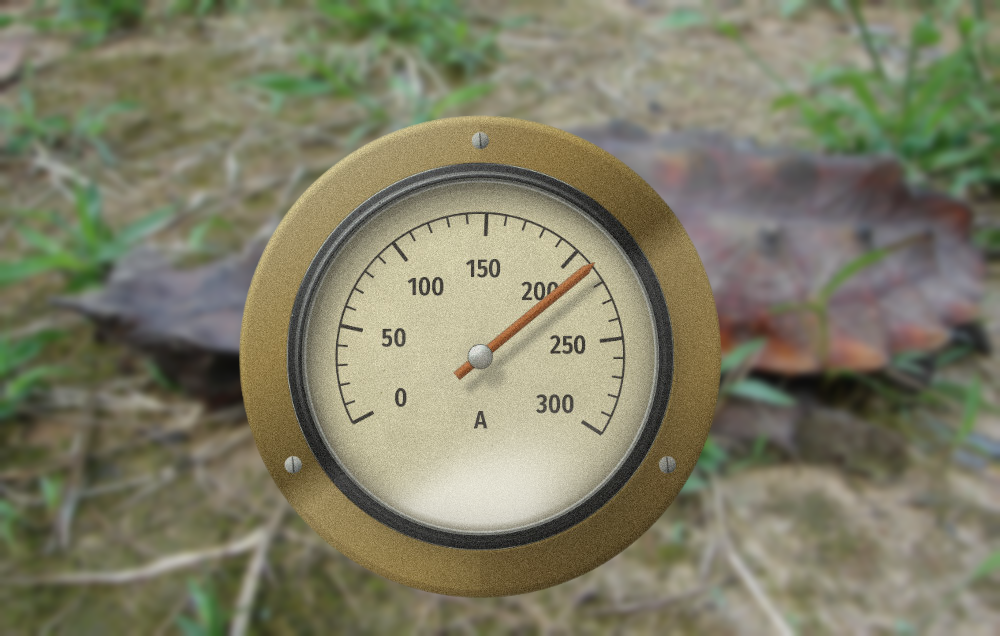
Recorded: 210 A
